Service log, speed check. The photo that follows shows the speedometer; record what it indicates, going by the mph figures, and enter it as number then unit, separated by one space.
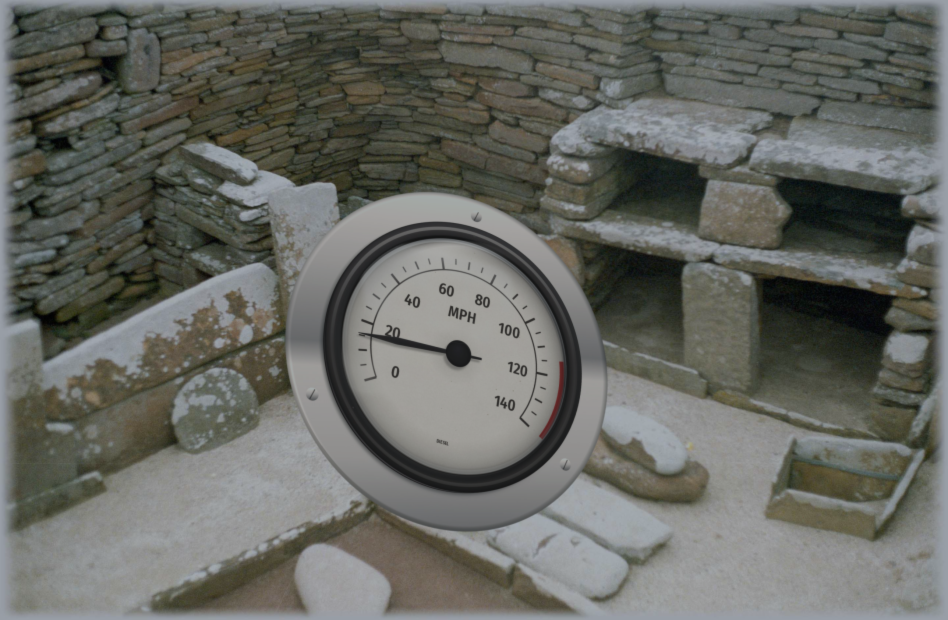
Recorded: 15 mph
